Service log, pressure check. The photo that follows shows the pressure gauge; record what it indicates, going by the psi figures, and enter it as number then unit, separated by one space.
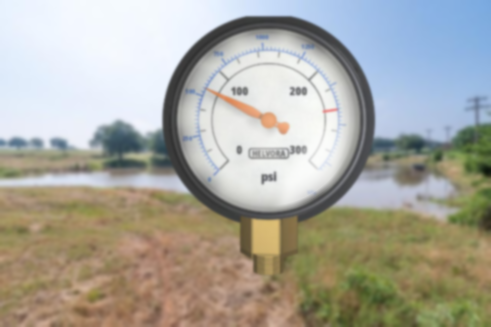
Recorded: 80 psi
